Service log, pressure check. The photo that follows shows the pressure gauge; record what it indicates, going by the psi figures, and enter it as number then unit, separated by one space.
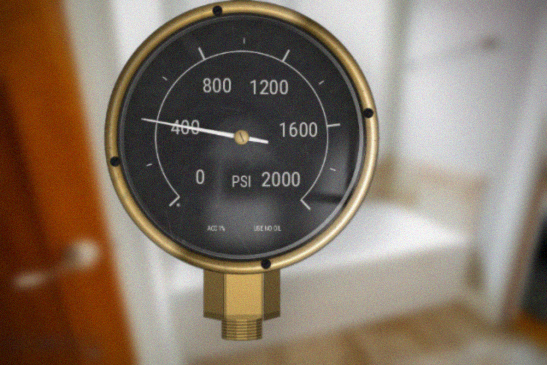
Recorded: 400 psi
